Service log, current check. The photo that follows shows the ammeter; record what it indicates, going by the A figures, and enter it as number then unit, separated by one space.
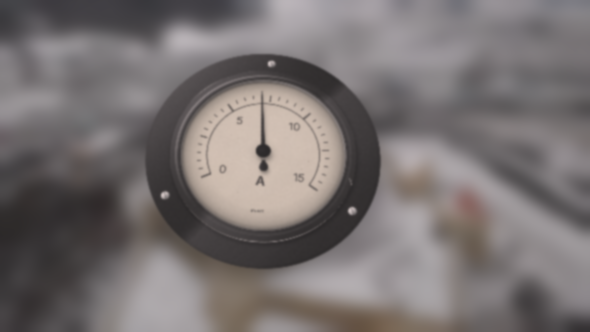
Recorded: 7 A
